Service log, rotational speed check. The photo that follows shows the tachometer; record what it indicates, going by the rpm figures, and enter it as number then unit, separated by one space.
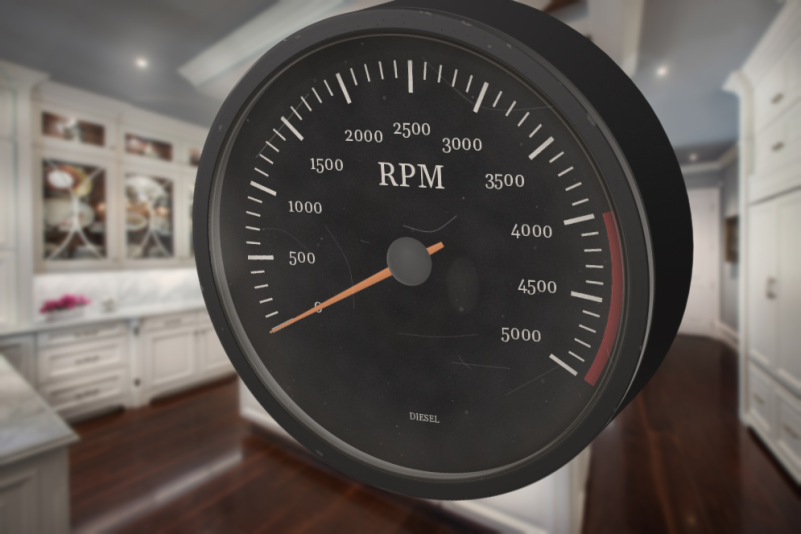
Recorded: 0 rpm
